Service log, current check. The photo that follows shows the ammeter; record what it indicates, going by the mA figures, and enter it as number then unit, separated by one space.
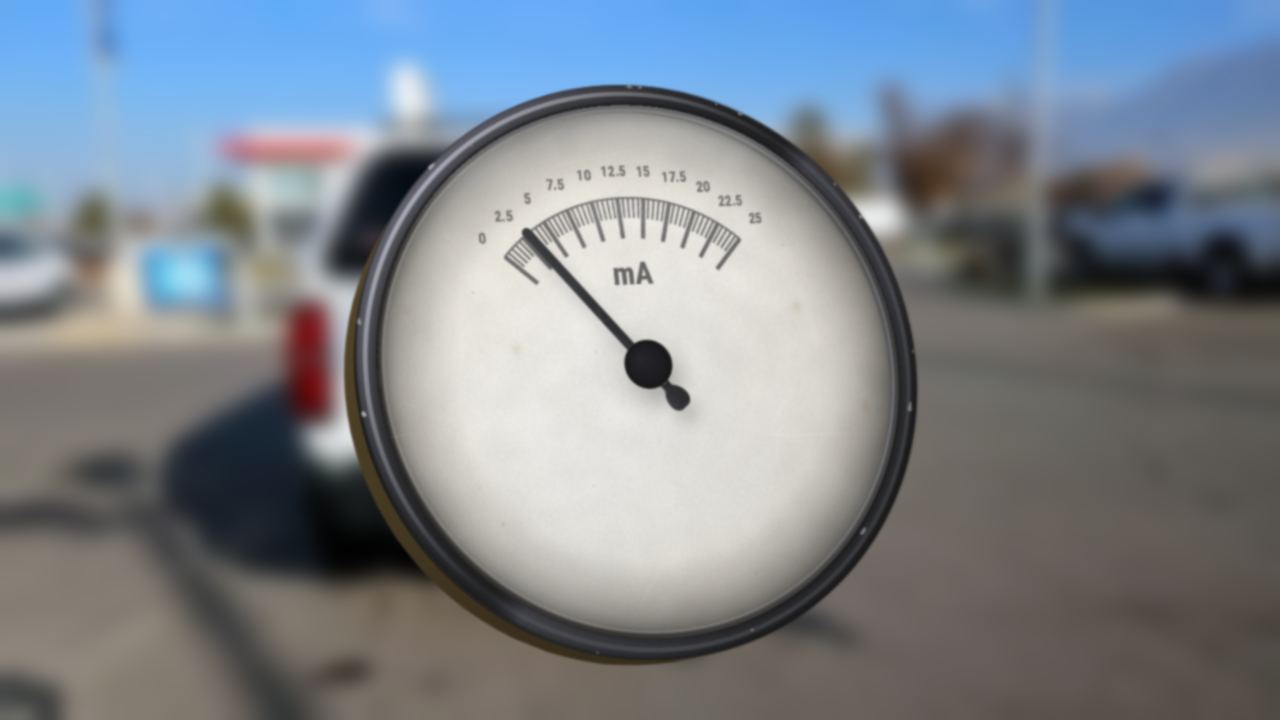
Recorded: 2.5 mA
